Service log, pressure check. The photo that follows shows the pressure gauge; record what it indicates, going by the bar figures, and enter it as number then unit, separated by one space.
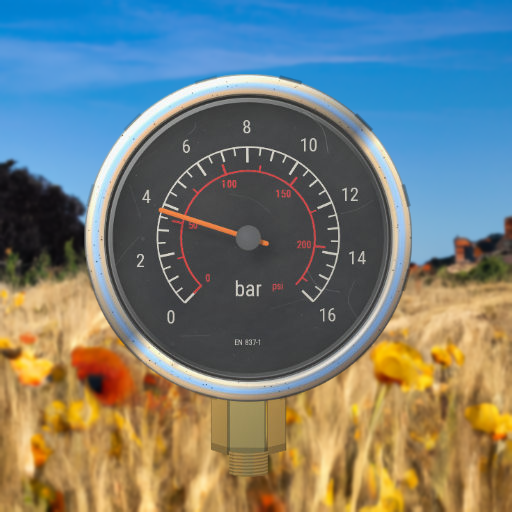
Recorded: 3.75 bar
